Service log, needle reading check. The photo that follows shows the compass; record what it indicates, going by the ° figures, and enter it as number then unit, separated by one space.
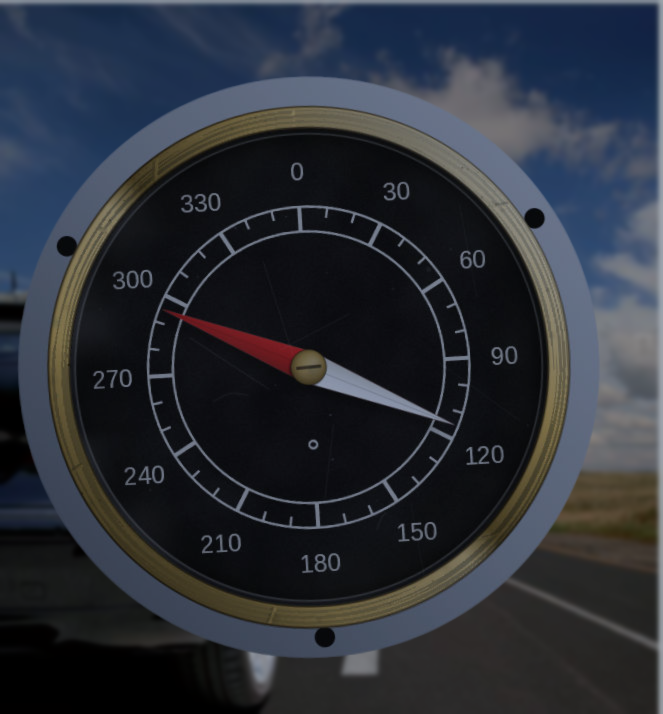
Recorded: 295 °
